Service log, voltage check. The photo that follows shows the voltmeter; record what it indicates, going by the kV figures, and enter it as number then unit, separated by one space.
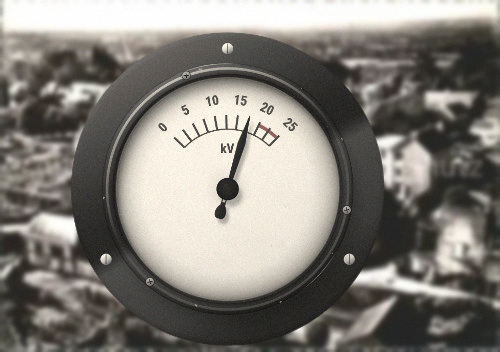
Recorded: 17.5 kV
